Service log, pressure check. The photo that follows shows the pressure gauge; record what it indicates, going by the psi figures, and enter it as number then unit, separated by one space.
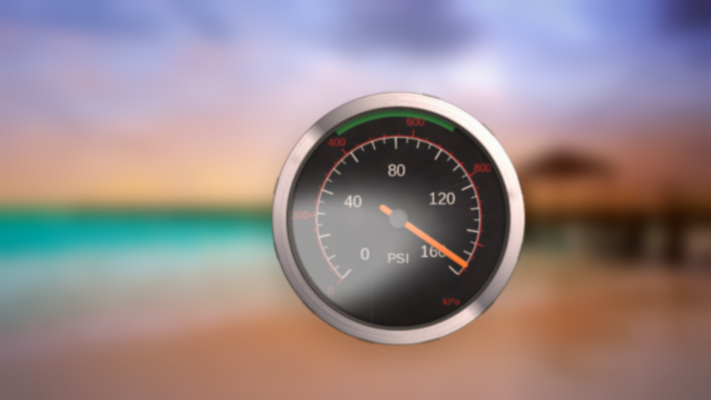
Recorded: 155 psi
